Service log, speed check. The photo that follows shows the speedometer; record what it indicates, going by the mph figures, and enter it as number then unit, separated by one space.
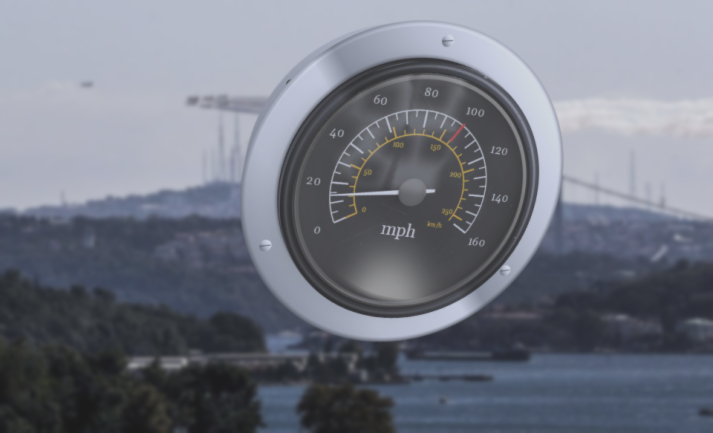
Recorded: 15 mph
